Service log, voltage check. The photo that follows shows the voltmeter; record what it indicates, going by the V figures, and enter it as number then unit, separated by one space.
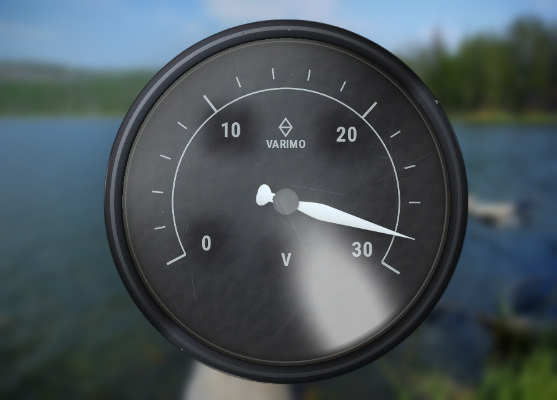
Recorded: 28 V
